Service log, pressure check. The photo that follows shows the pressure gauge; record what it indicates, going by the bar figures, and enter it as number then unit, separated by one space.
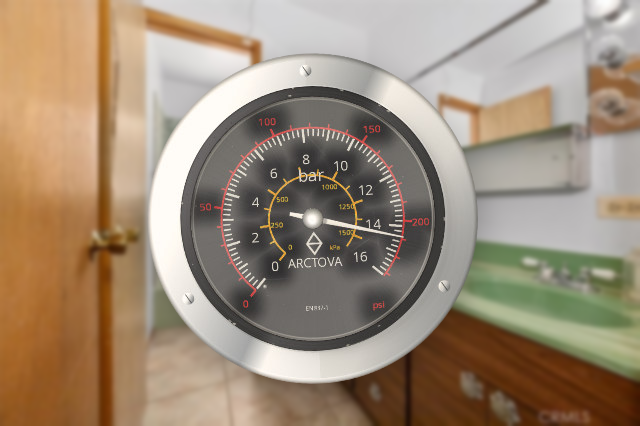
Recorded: 14.4 bar
